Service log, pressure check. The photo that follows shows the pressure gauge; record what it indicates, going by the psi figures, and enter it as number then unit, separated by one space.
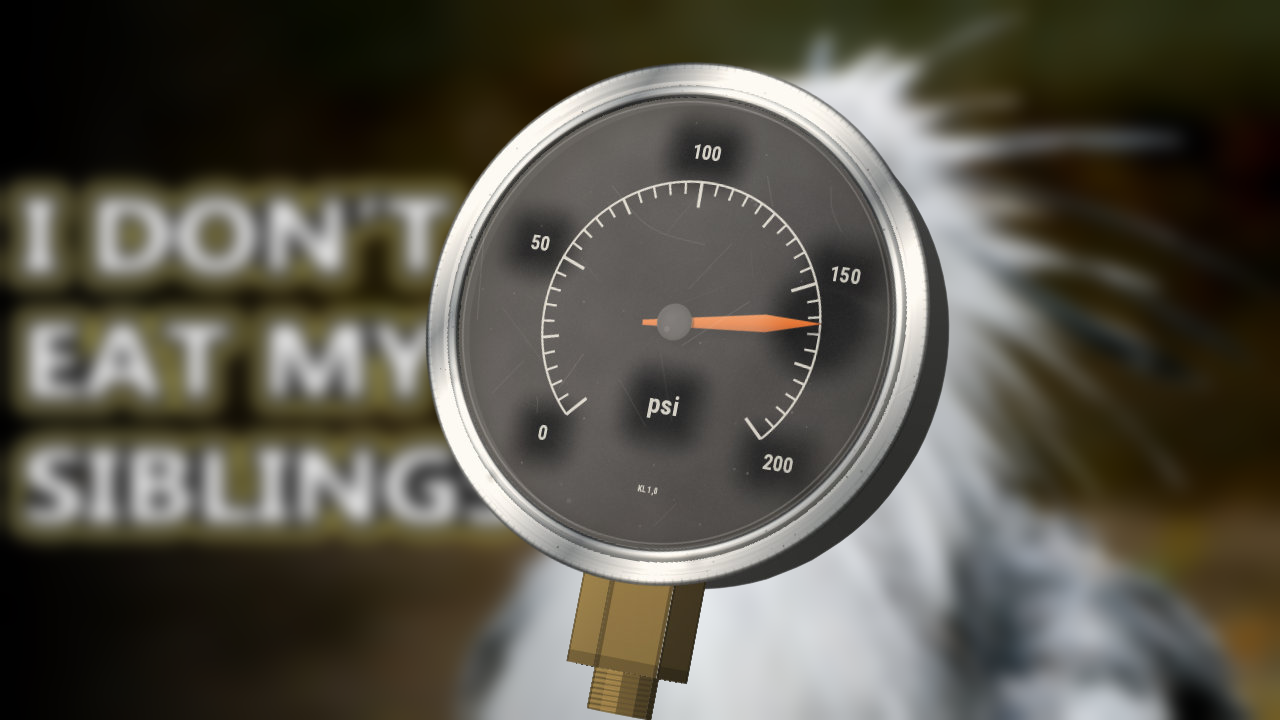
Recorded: 162.5 psi
